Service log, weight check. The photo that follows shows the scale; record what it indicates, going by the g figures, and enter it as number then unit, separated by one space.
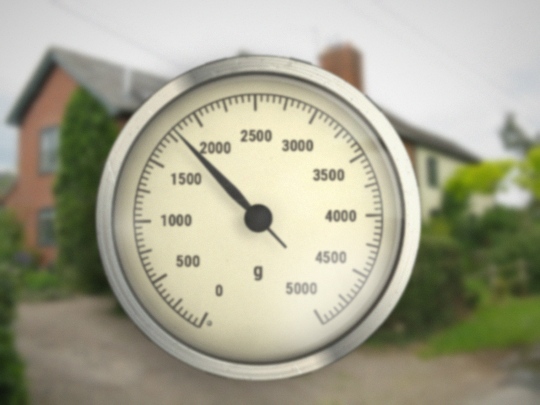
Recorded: 1800 g
